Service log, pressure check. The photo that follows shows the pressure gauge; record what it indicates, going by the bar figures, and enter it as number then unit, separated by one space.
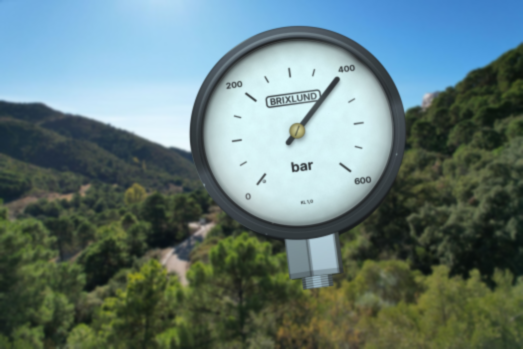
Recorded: 400 bar
